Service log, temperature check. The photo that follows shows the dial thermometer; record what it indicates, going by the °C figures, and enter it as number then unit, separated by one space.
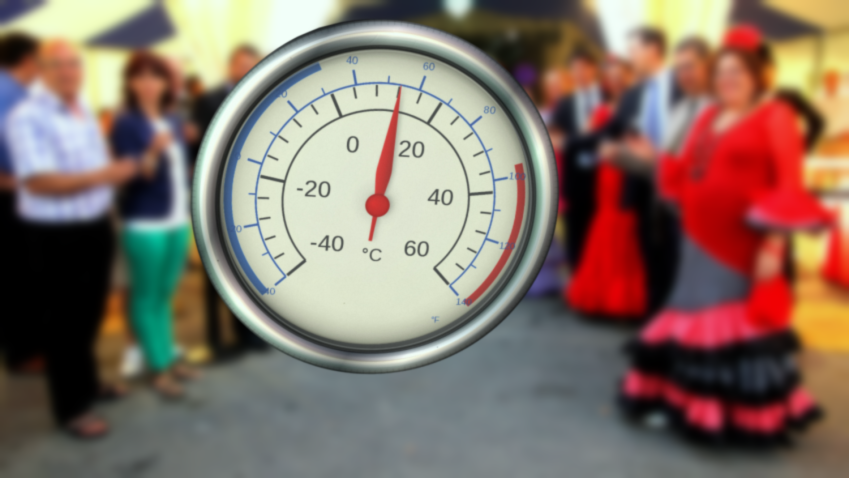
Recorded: 12 °C
